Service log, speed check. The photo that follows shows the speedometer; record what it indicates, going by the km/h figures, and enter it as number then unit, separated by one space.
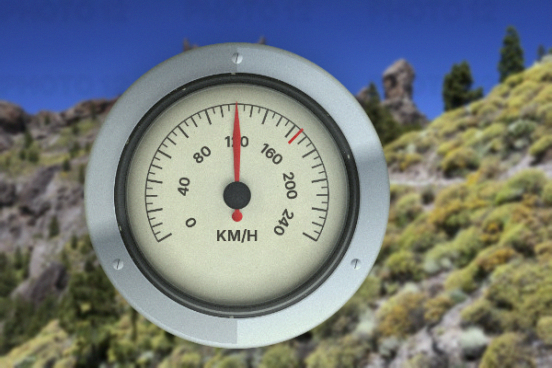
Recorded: 120 km/h
